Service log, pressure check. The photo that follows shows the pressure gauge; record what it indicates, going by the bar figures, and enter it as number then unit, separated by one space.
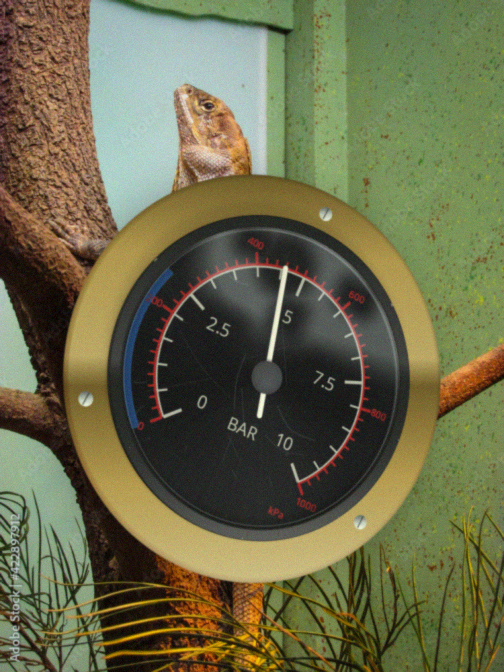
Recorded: 4.5 bar
